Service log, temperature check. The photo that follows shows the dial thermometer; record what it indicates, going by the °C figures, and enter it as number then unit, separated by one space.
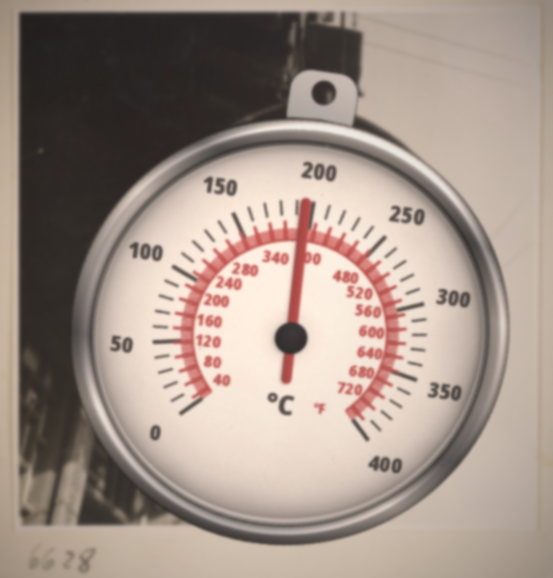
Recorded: 195 °C
